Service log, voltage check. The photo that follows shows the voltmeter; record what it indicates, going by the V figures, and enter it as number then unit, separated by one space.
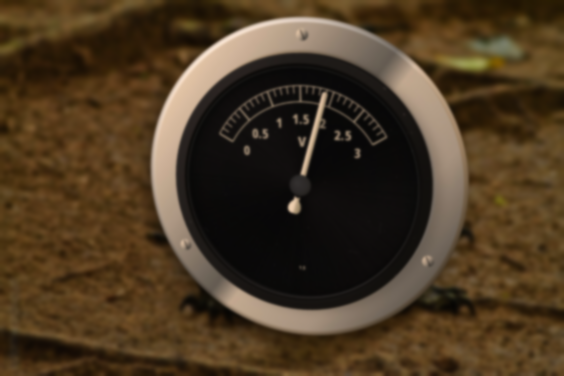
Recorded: 1.9 V
